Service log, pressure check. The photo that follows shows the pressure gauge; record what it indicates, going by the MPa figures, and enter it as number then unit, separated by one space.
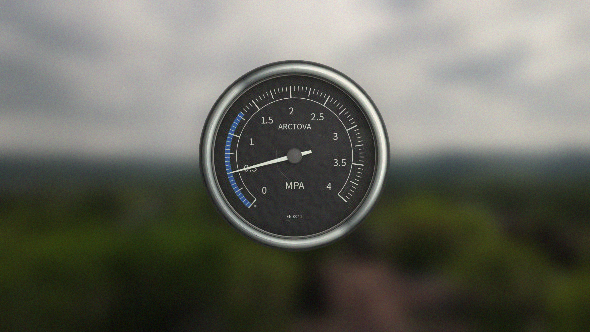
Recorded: 0.5 MPa
